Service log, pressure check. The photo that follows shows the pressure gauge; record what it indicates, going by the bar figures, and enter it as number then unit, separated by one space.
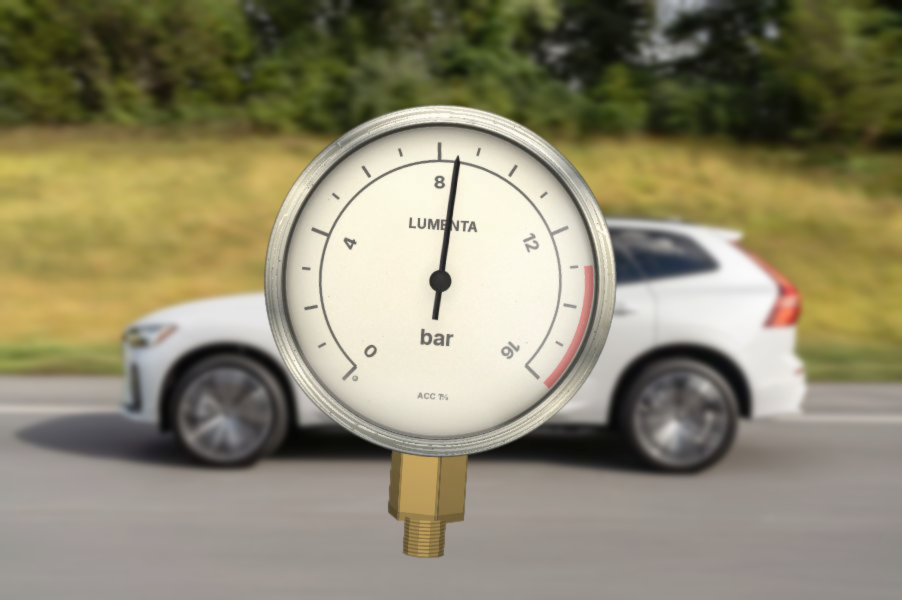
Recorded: 8.5 bar
